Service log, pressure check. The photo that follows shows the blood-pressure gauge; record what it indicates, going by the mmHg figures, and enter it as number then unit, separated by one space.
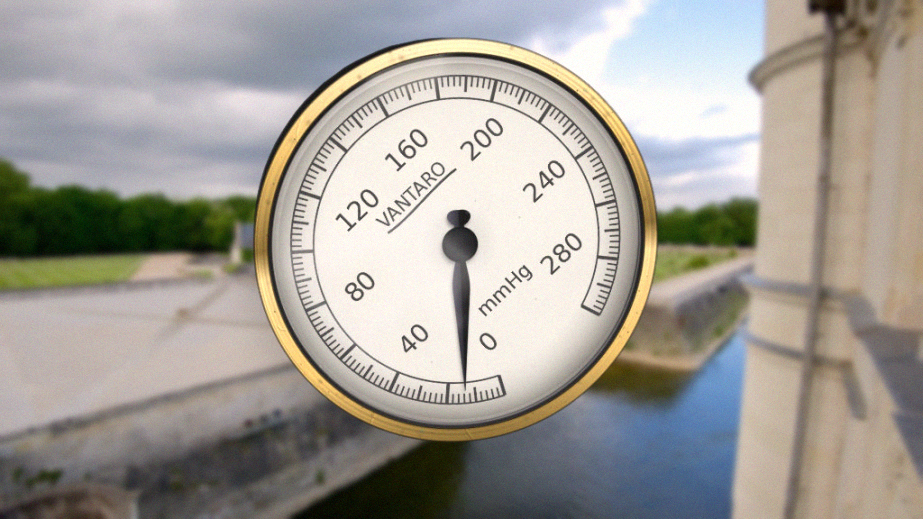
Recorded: 14 mmHg
